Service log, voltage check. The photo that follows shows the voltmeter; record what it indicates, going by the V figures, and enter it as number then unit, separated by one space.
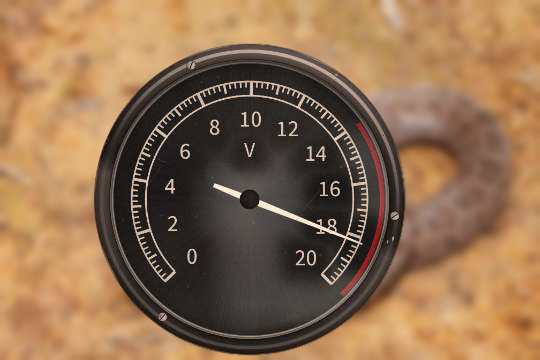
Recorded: 18.2 V
